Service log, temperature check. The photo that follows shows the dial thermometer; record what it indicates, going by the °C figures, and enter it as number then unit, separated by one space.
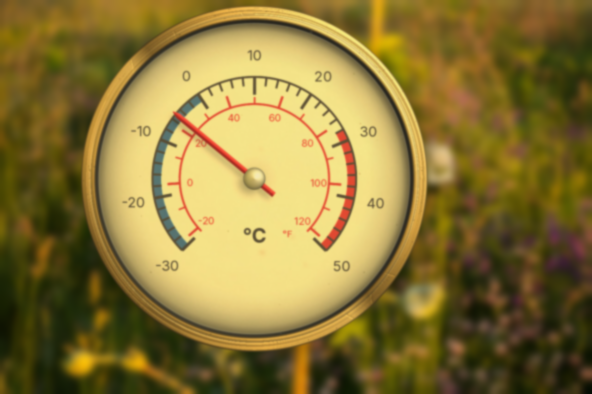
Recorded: -5 °C
